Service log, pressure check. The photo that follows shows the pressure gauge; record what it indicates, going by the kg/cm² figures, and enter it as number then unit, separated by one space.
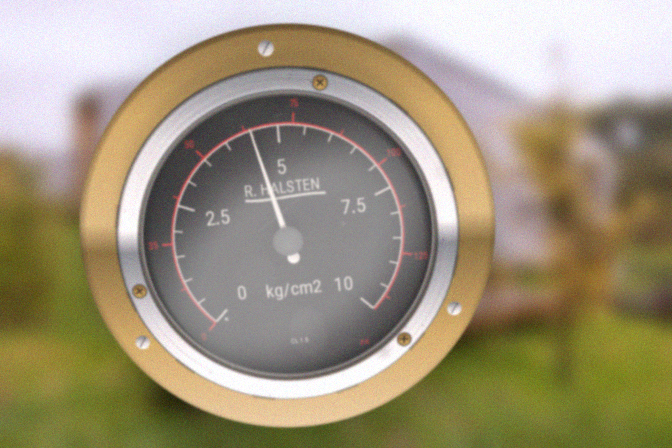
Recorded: 4.5 kg/cm²
